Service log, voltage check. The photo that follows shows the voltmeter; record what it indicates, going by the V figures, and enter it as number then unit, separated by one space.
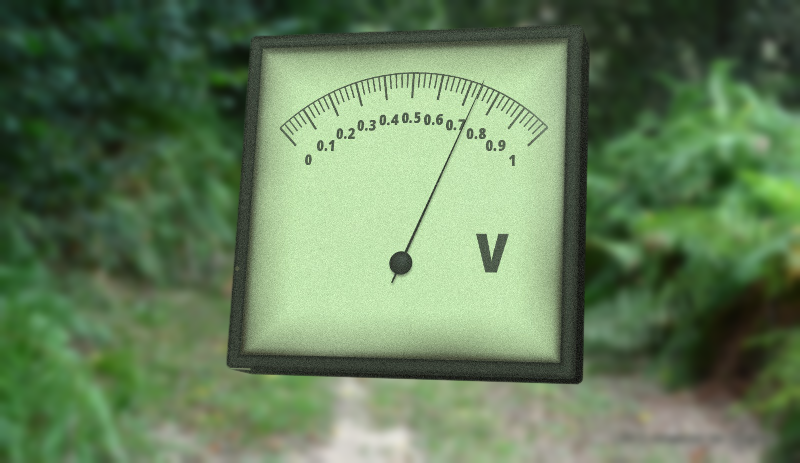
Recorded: 0.74 V
